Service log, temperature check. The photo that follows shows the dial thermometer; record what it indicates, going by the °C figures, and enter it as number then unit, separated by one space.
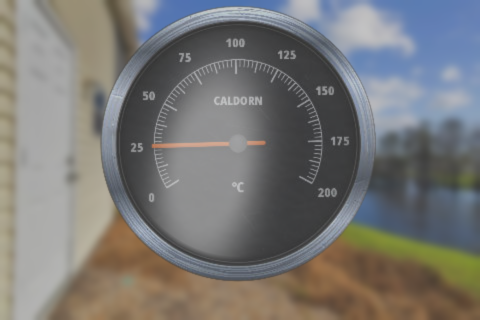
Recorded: 25 °C
